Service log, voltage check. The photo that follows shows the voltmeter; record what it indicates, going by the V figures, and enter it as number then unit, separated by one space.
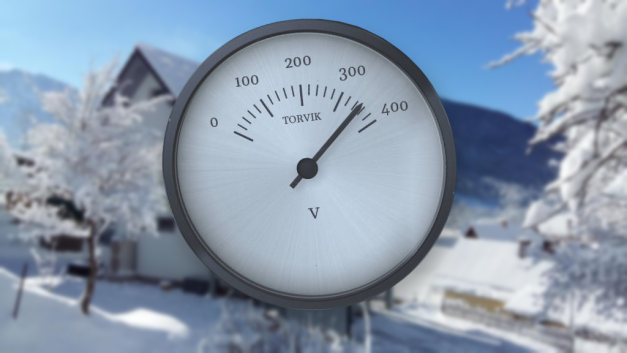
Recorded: 350 V
